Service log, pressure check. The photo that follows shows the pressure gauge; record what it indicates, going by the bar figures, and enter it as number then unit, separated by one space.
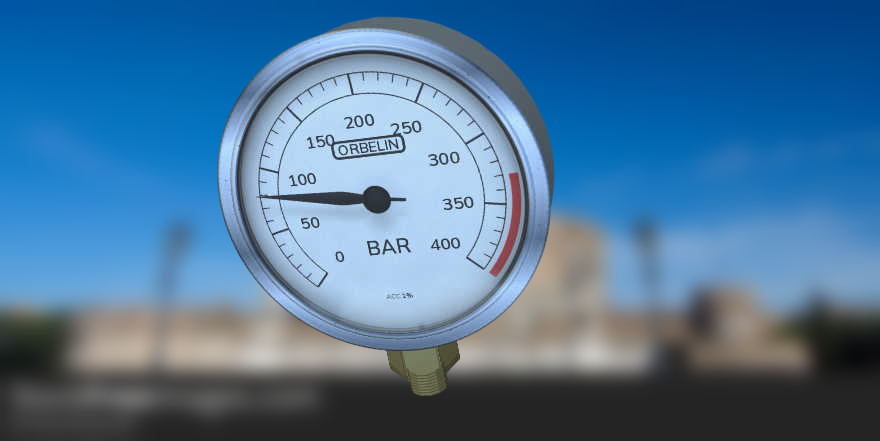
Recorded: 80 bar
